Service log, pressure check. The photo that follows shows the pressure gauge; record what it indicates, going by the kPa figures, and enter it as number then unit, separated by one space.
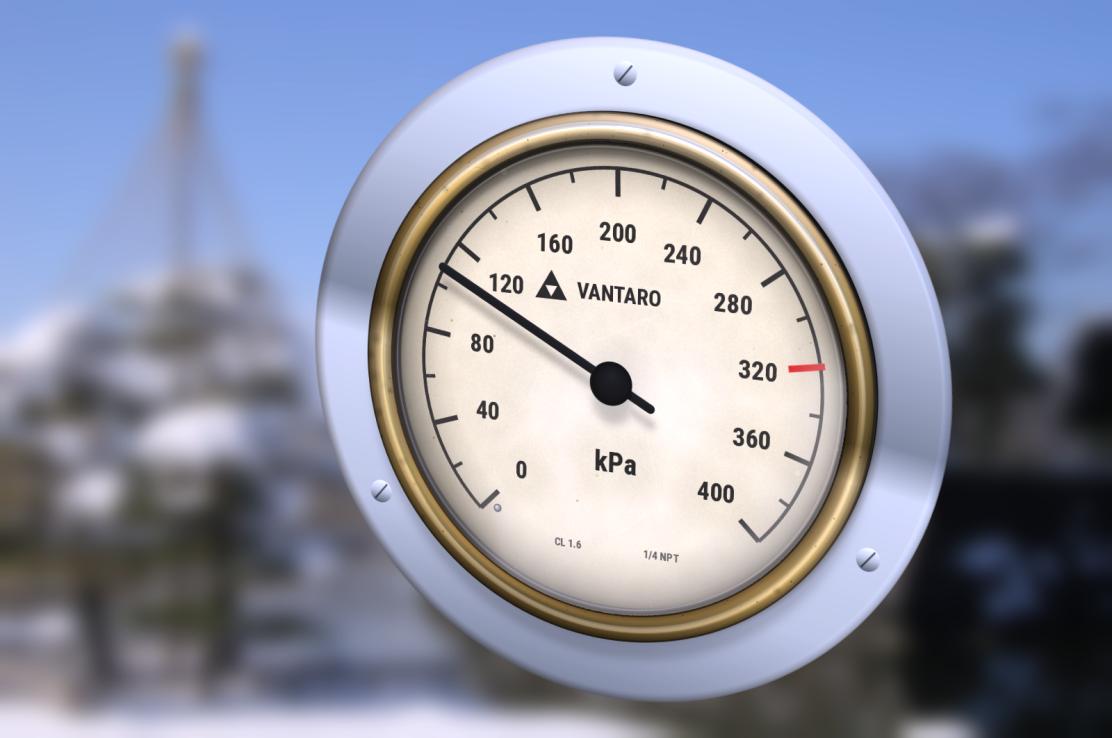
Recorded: 110 kPa
